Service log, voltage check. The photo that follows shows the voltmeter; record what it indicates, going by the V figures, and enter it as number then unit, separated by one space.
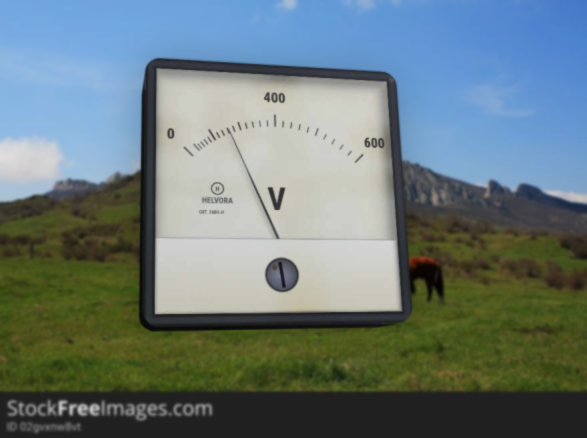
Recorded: 260 V
